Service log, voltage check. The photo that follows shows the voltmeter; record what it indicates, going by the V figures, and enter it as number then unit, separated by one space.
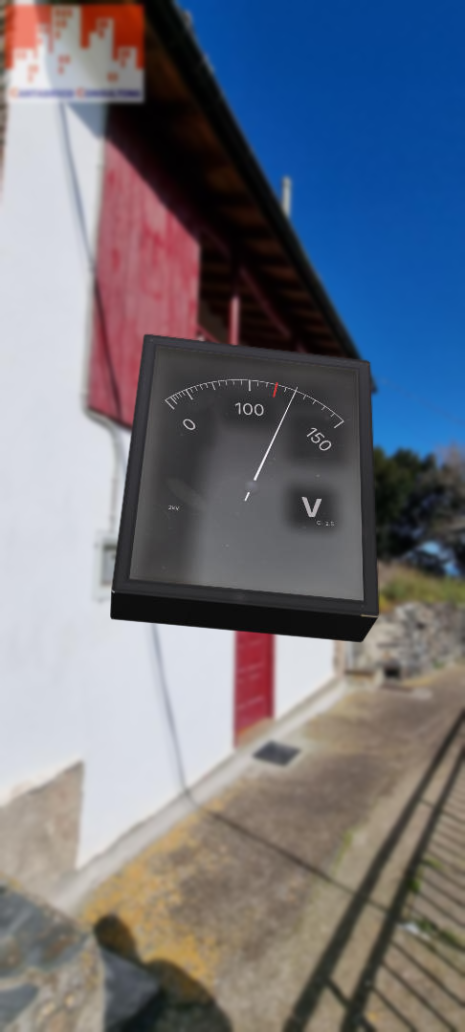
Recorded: 125 V
